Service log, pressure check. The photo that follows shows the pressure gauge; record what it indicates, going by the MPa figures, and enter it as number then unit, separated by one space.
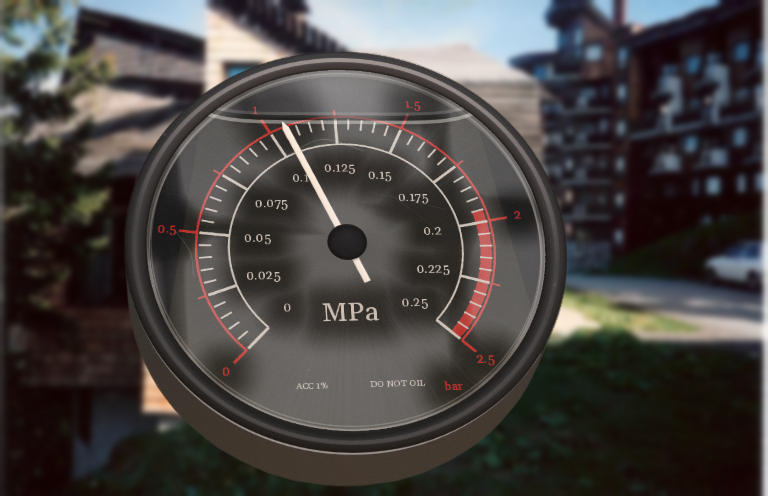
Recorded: 0.105 MPa
